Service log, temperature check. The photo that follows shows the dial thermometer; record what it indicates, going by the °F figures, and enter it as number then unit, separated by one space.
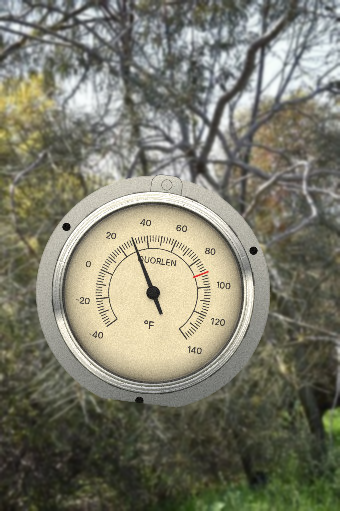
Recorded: 30 °F
